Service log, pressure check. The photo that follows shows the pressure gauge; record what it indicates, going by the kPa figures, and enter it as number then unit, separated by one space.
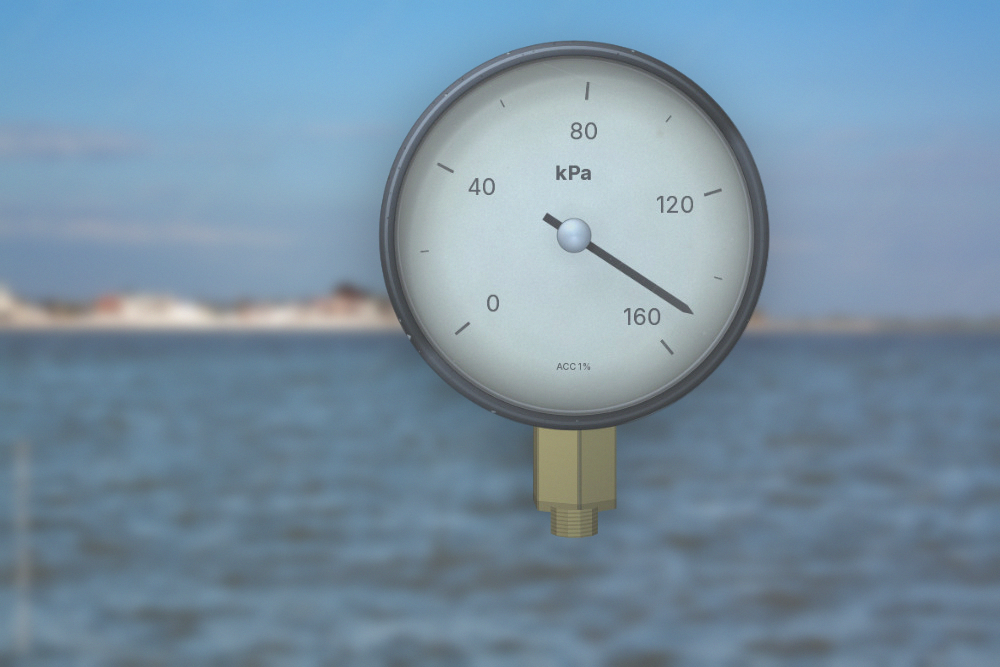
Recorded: 150 kPa
